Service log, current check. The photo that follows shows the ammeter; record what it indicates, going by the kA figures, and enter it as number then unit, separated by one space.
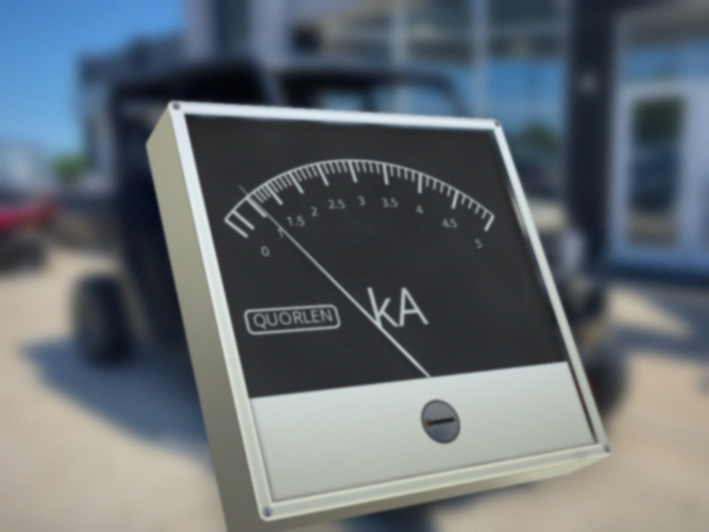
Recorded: 1 kA
